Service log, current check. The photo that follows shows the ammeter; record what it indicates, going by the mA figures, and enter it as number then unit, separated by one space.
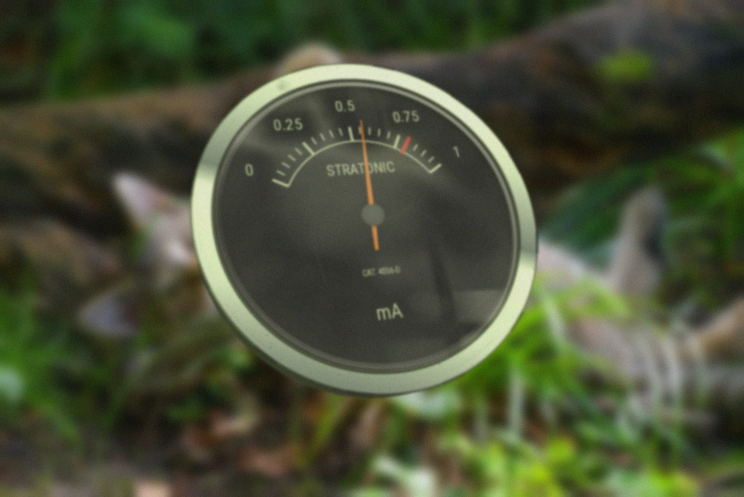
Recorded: 0.55 mA
